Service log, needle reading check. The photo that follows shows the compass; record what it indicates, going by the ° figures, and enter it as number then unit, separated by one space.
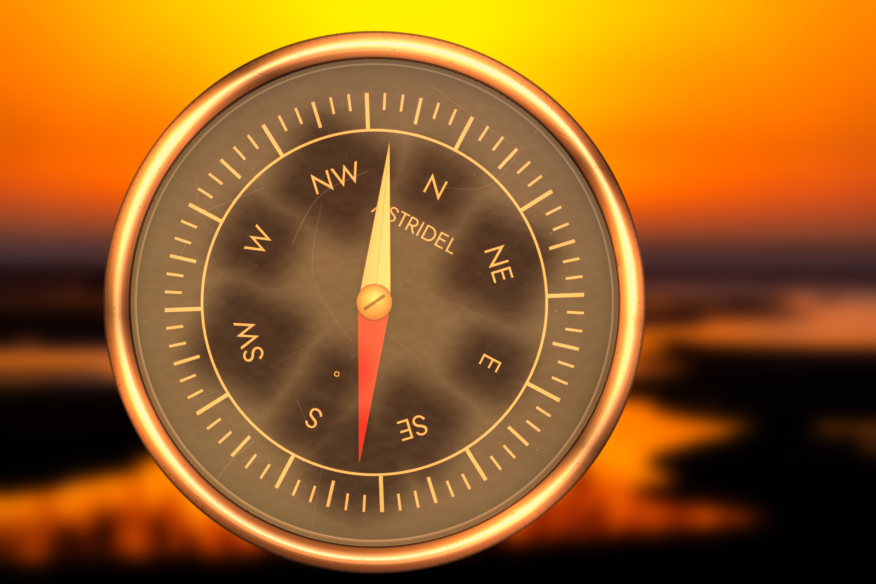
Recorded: 157.5 °
